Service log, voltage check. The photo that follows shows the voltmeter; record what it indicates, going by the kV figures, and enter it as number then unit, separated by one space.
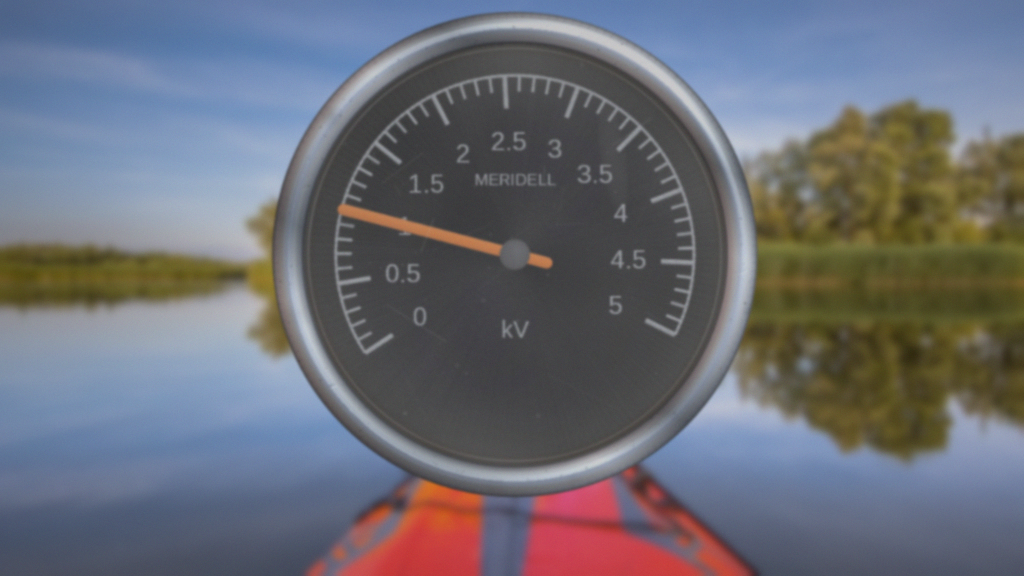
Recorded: 1 kV
